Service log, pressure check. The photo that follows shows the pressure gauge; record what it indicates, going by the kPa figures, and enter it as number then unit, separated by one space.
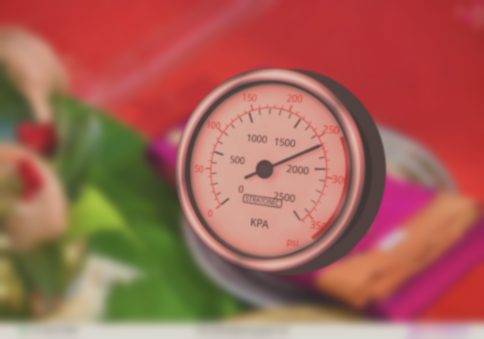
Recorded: 1800 kPa
